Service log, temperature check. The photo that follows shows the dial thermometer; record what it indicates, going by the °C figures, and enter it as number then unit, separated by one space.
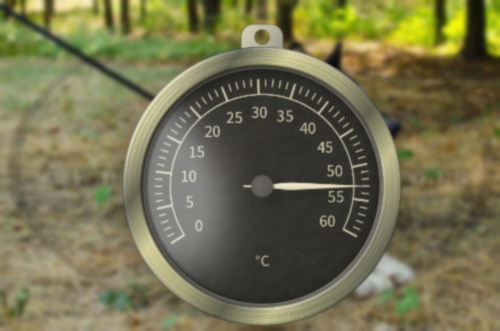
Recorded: 53 °C
